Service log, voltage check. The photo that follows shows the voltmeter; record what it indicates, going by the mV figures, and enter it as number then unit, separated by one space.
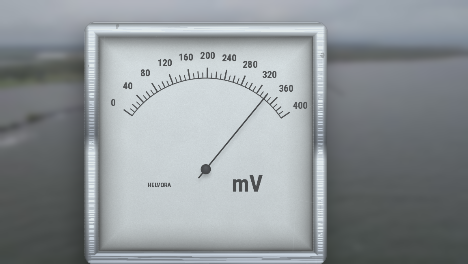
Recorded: 340 mV
